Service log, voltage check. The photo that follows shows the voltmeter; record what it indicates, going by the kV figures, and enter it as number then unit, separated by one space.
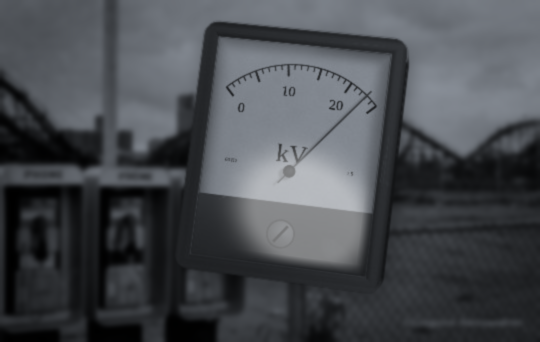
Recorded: 23 kV
